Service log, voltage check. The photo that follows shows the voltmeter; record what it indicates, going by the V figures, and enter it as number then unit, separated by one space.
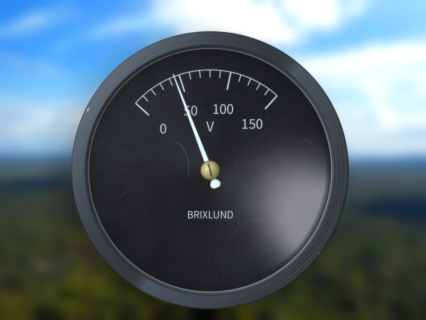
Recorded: 45 V
